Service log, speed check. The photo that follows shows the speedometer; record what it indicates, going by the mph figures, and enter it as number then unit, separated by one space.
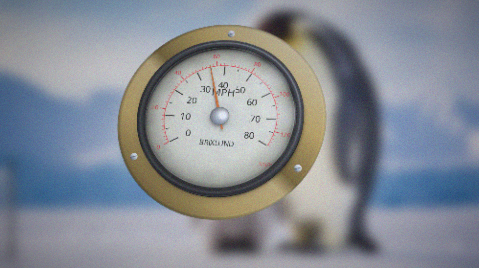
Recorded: 35 mph
